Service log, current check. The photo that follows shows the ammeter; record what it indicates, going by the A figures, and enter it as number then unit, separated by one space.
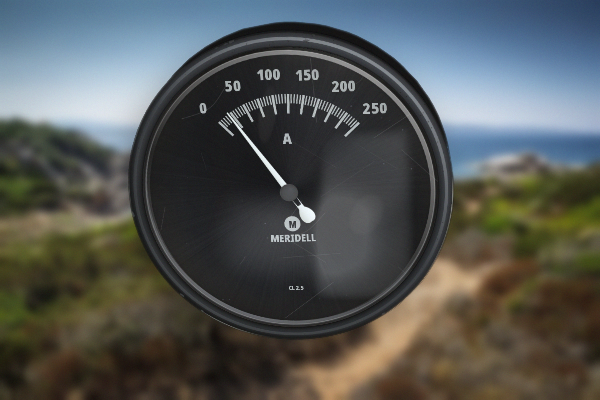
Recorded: 25 A
